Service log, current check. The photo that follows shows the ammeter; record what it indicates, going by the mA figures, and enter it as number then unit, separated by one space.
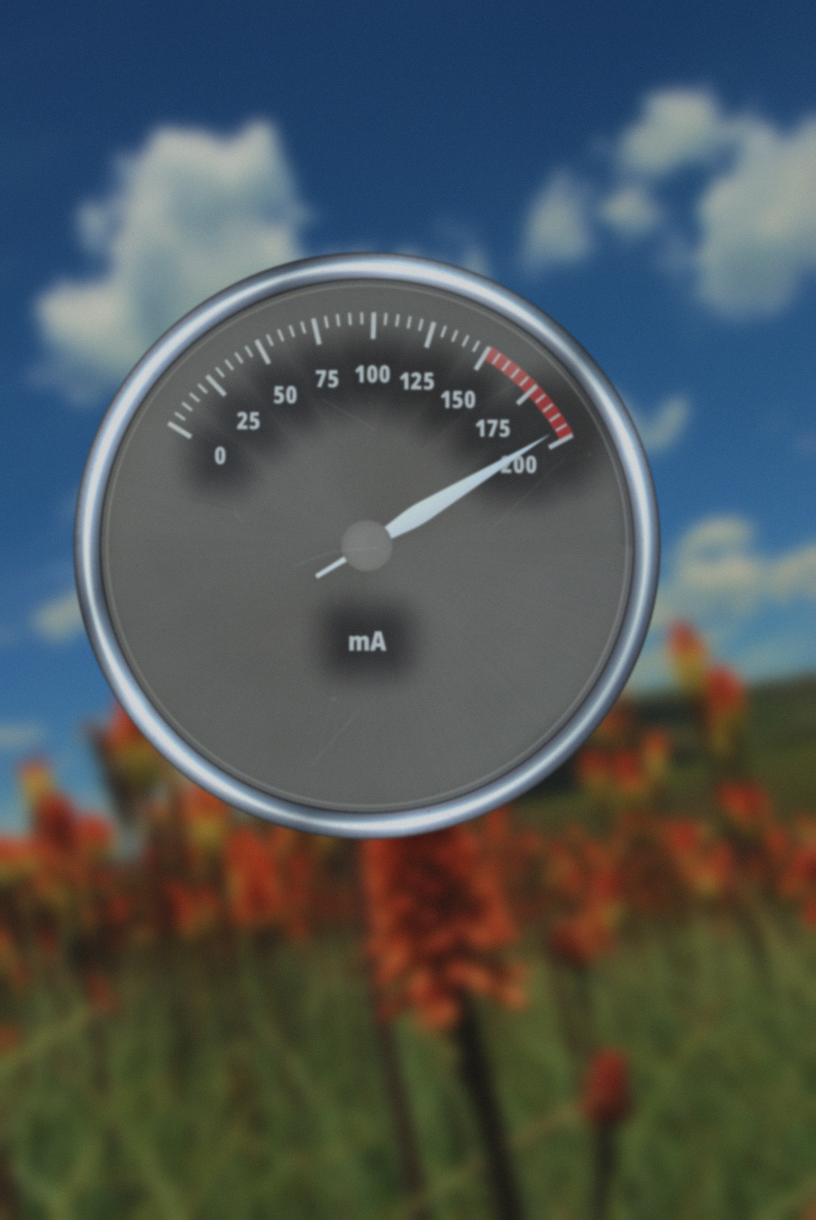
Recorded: 195 mA
